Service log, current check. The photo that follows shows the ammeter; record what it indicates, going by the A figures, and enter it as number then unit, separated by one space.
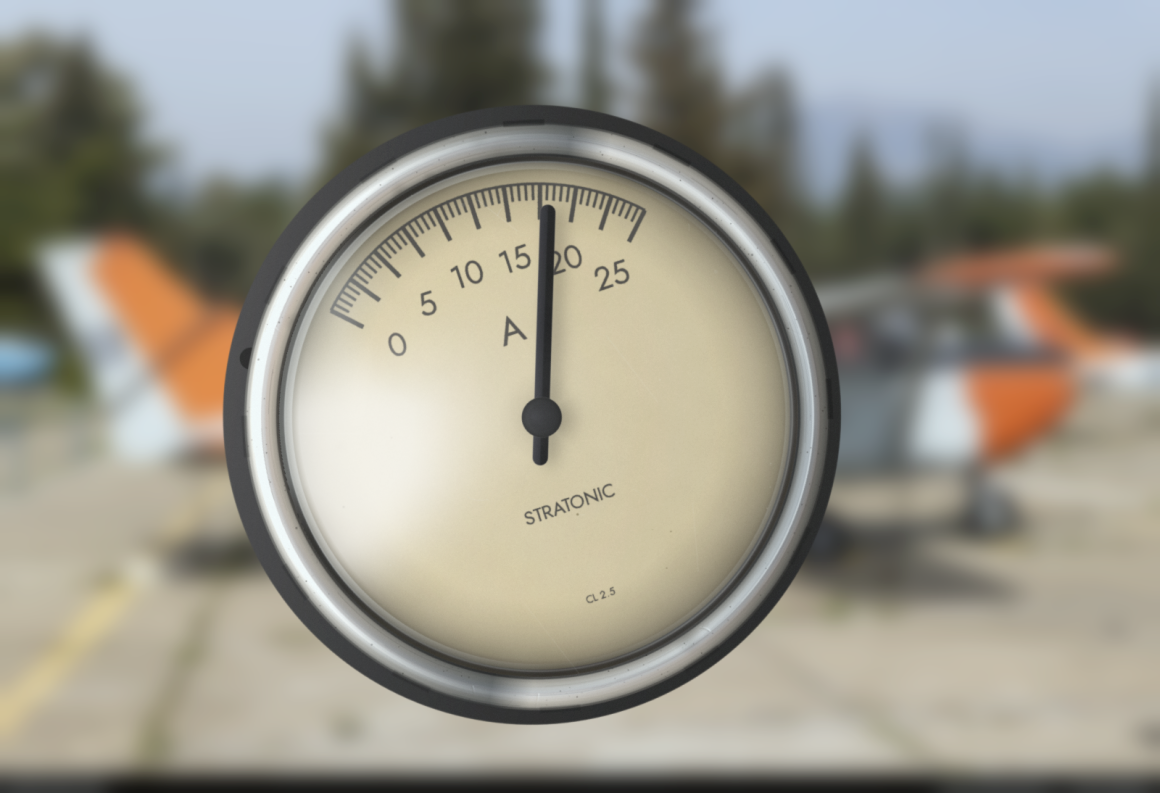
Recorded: 18 A
